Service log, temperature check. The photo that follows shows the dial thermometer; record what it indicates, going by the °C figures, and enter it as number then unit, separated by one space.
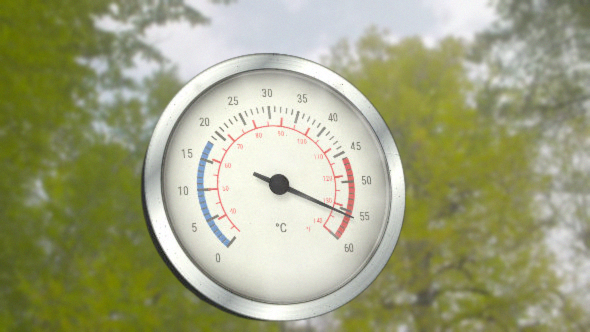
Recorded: 56 °C
